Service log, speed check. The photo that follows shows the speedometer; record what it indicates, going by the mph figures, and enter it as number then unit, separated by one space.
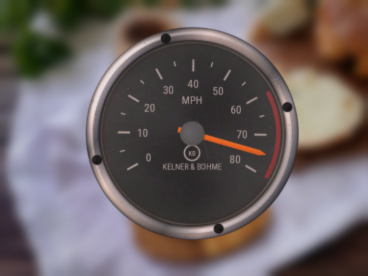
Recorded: 75 mph
